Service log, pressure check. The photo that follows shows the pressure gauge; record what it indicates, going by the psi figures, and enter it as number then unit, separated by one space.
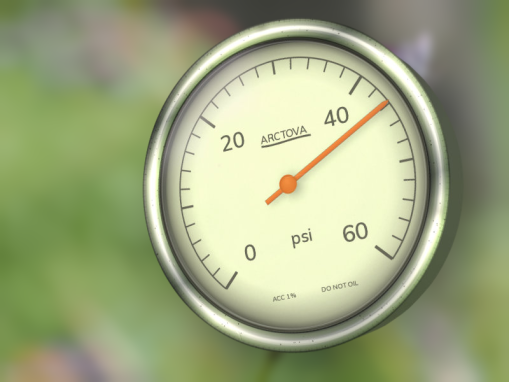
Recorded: 44 psi
